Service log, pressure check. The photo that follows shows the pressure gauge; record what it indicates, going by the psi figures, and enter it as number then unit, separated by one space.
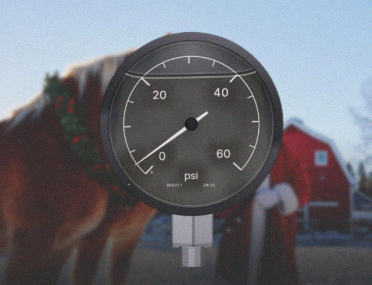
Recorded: 2.5 psi
